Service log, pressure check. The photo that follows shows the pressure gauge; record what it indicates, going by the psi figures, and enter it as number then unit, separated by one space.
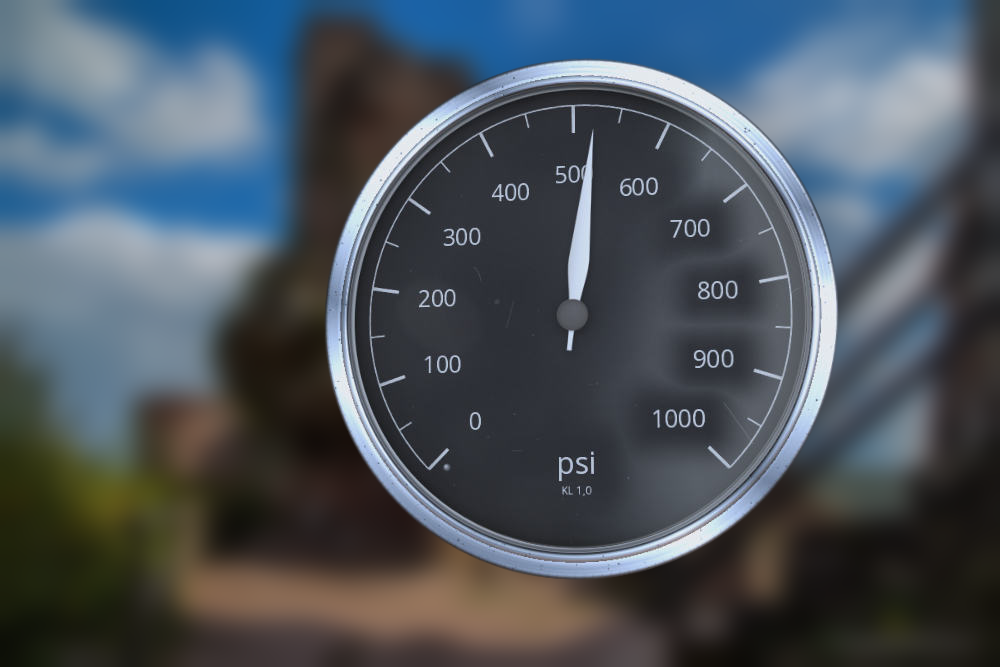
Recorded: 525 psi
